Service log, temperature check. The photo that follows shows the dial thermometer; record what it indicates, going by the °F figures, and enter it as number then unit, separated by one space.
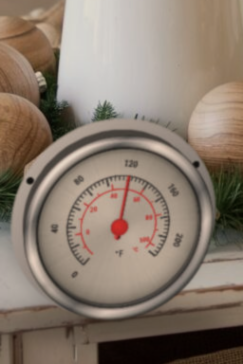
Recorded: 120 °F
